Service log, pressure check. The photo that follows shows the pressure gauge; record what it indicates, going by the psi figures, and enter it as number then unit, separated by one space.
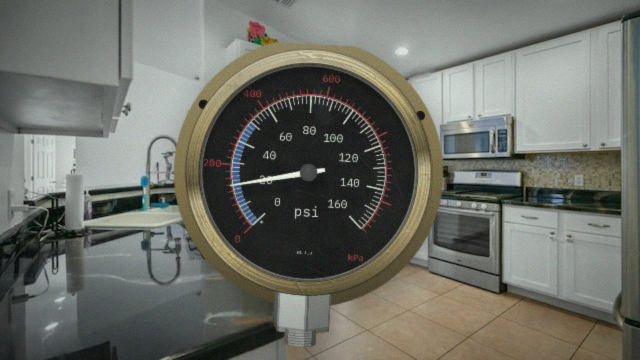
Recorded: 20 psi
